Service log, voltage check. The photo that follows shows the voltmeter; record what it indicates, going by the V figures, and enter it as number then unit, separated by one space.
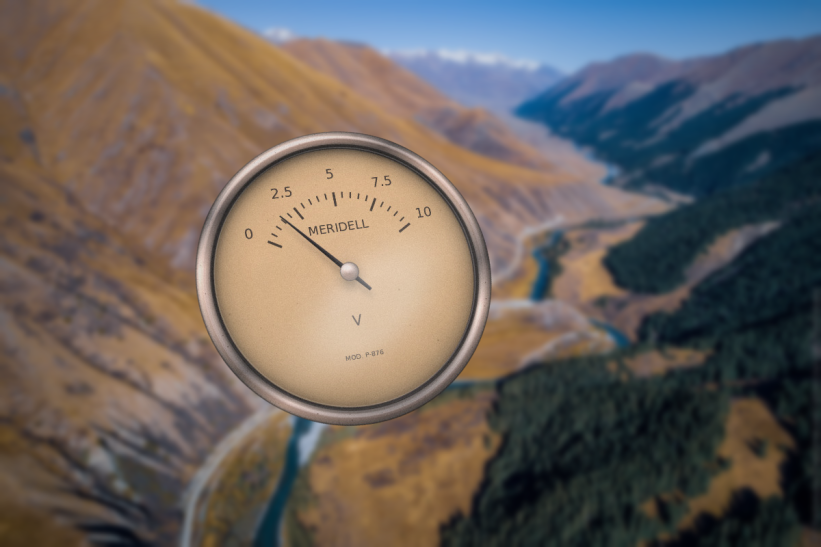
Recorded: 1.5 V
